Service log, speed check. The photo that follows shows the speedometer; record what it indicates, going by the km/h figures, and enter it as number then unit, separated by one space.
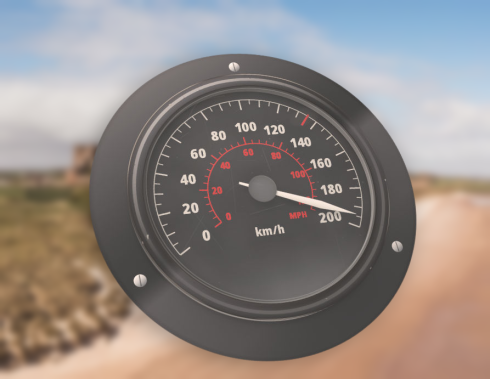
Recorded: 195 km/h
